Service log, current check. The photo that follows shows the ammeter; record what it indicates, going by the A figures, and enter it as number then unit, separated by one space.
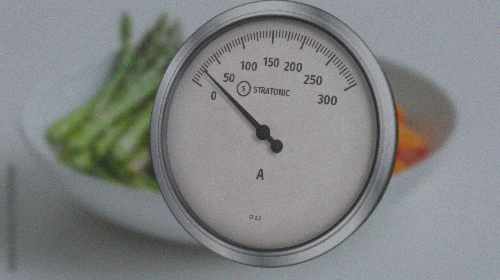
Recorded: 25 A
